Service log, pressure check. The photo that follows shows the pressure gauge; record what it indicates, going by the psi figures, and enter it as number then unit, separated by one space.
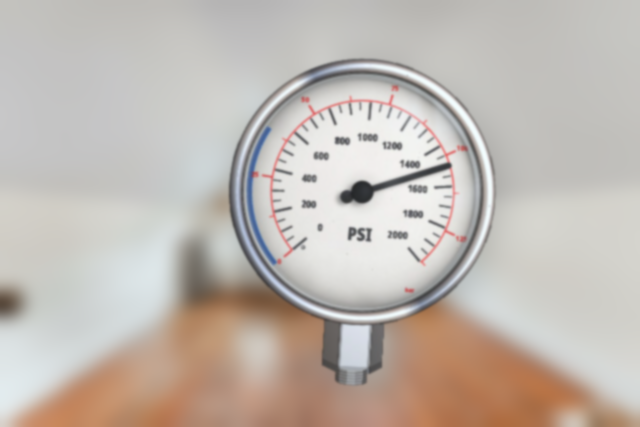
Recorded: 1500 psi
